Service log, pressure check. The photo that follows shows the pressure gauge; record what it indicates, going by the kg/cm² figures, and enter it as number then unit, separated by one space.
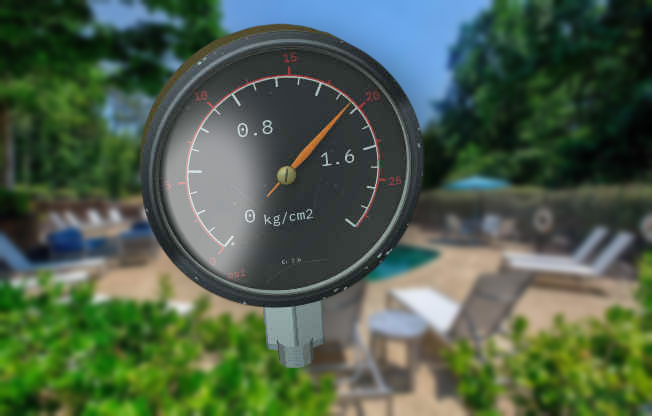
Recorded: 1.35 kg/cm²
